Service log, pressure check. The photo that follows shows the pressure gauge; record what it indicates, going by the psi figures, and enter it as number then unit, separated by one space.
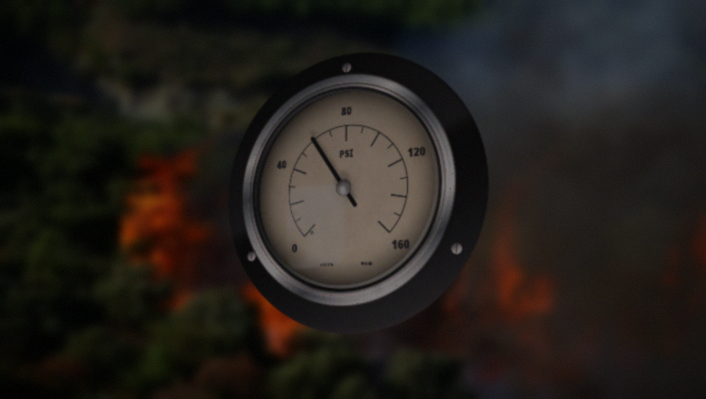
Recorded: 60 psi
